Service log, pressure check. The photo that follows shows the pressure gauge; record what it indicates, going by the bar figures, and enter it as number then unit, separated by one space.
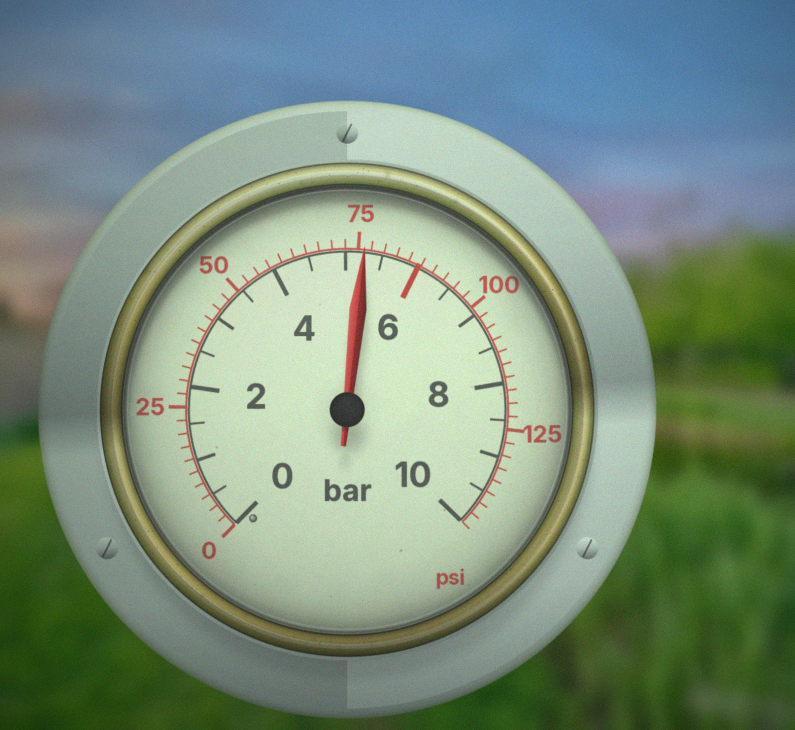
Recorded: 5.25 bar
